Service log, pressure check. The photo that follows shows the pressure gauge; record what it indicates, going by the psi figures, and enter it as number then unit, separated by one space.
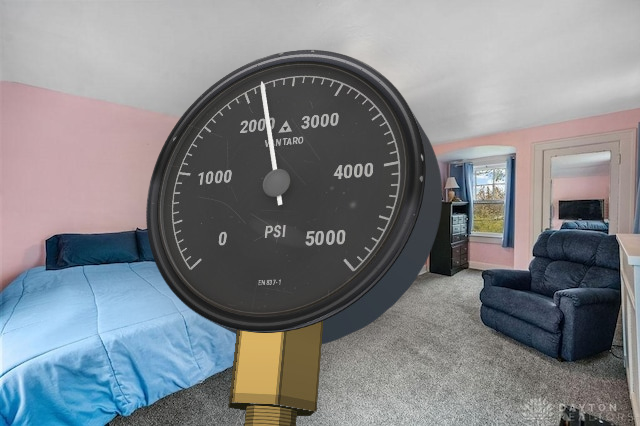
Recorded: 2200 psi
